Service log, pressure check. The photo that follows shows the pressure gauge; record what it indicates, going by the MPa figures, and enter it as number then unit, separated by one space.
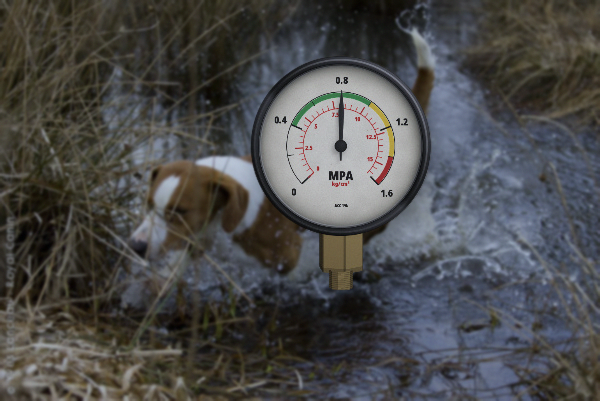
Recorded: 0.8 MPa
